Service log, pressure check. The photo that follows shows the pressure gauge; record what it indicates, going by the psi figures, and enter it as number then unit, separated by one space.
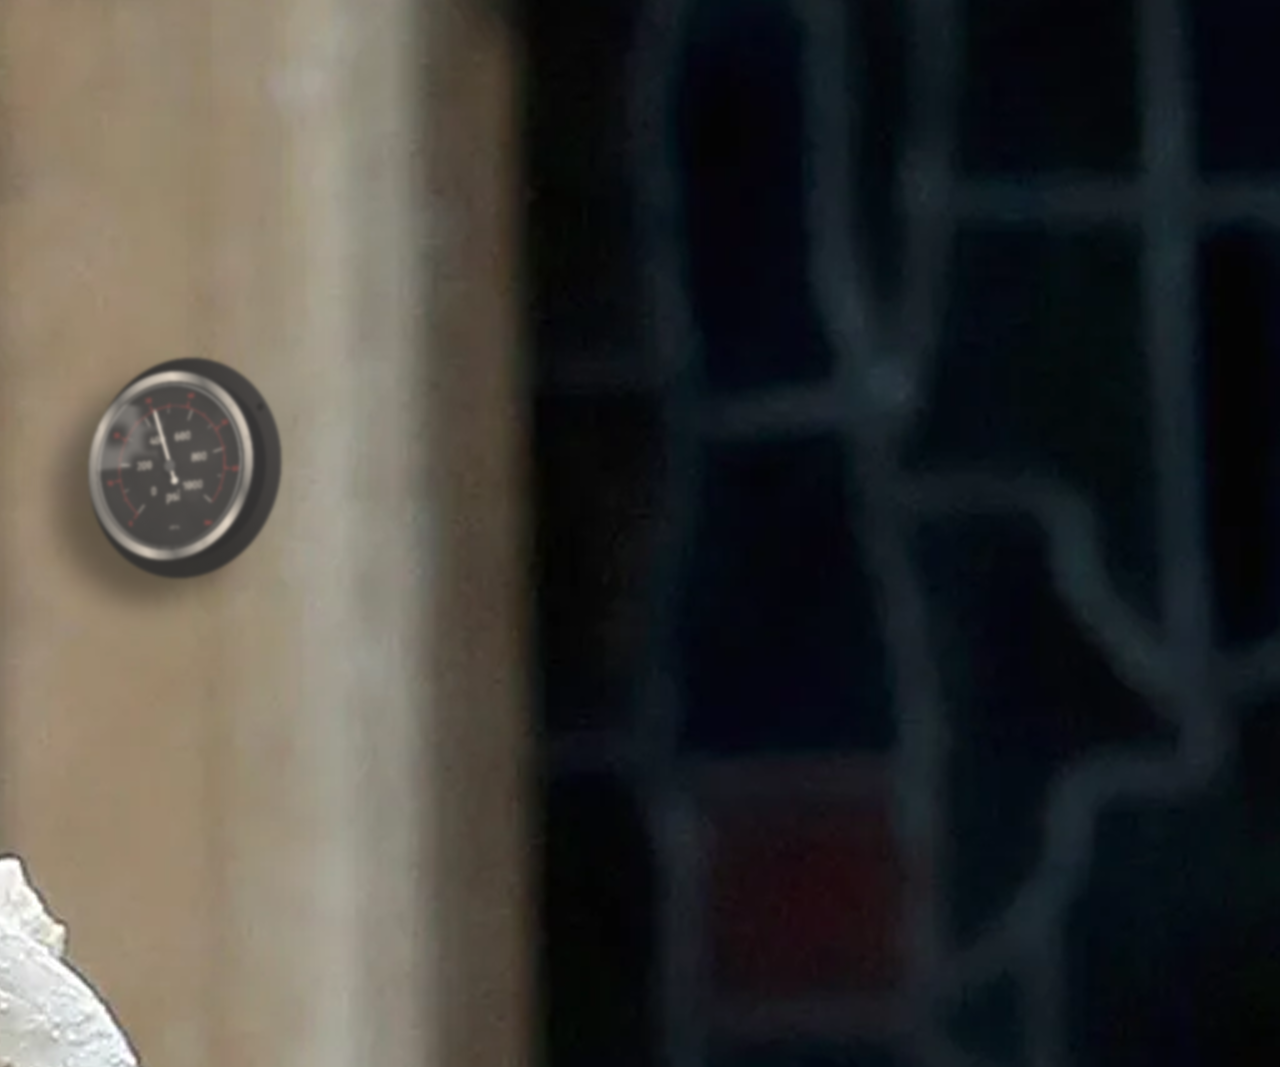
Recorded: 450 psi
